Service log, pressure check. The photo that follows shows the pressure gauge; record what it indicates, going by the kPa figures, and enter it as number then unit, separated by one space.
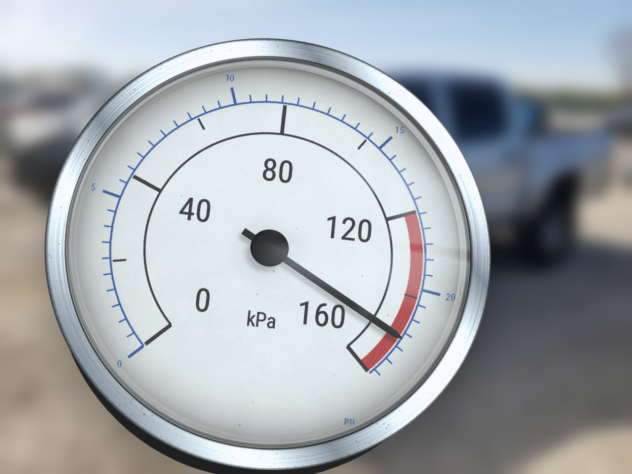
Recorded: 150 kPa
